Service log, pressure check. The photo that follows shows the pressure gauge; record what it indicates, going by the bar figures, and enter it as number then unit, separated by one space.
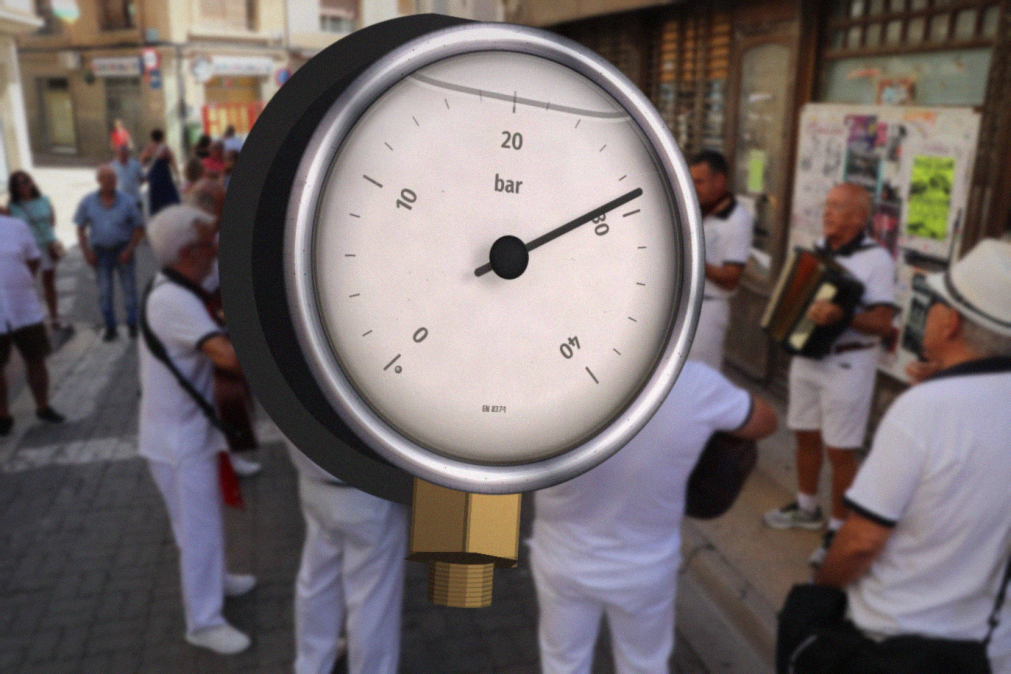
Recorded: 29 bar
